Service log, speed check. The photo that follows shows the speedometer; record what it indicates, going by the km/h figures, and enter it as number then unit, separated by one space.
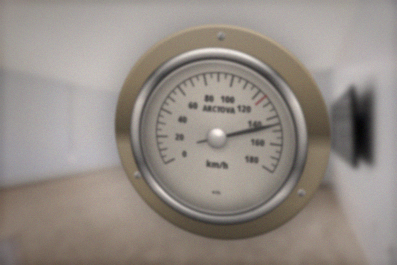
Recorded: 145 km/h
